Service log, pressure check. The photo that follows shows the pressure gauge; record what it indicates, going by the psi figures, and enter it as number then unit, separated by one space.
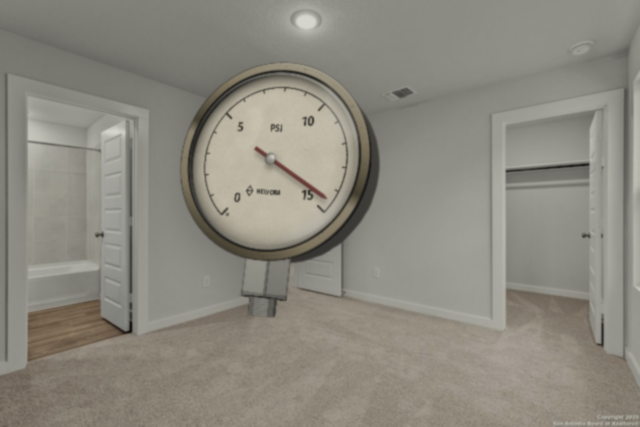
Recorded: 14.5 psi
